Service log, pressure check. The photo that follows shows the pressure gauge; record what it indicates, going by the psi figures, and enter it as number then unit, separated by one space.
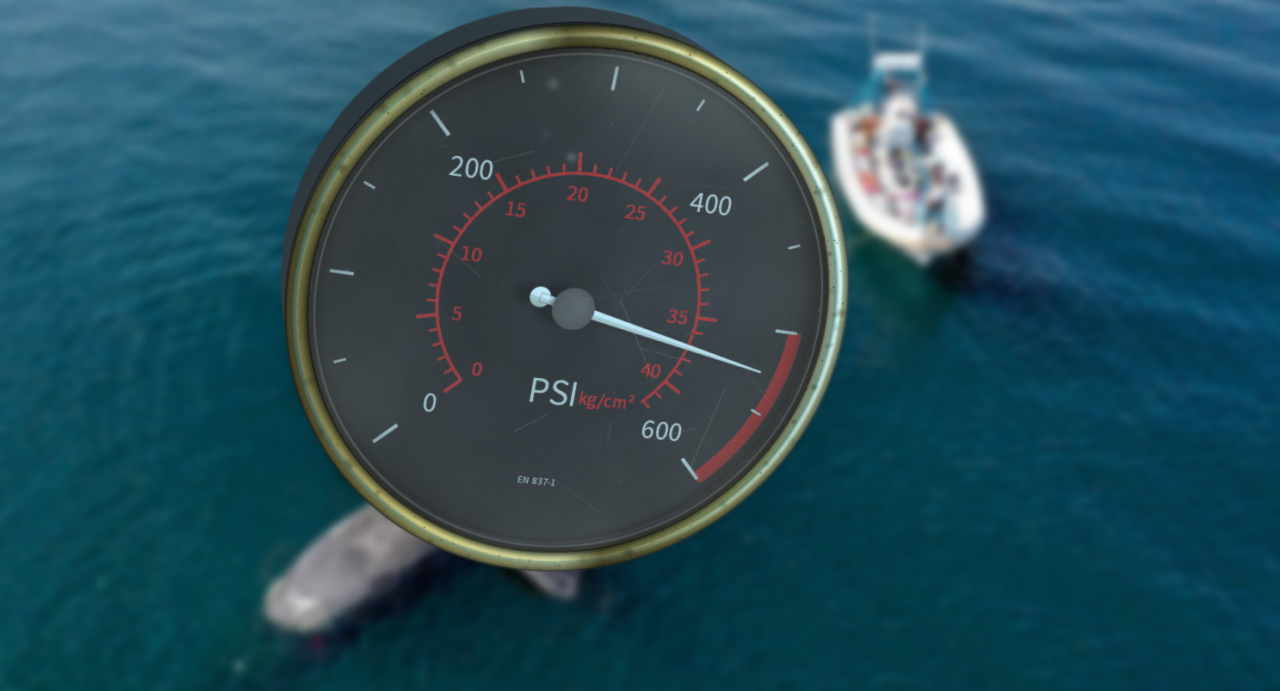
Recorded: 525 psi
